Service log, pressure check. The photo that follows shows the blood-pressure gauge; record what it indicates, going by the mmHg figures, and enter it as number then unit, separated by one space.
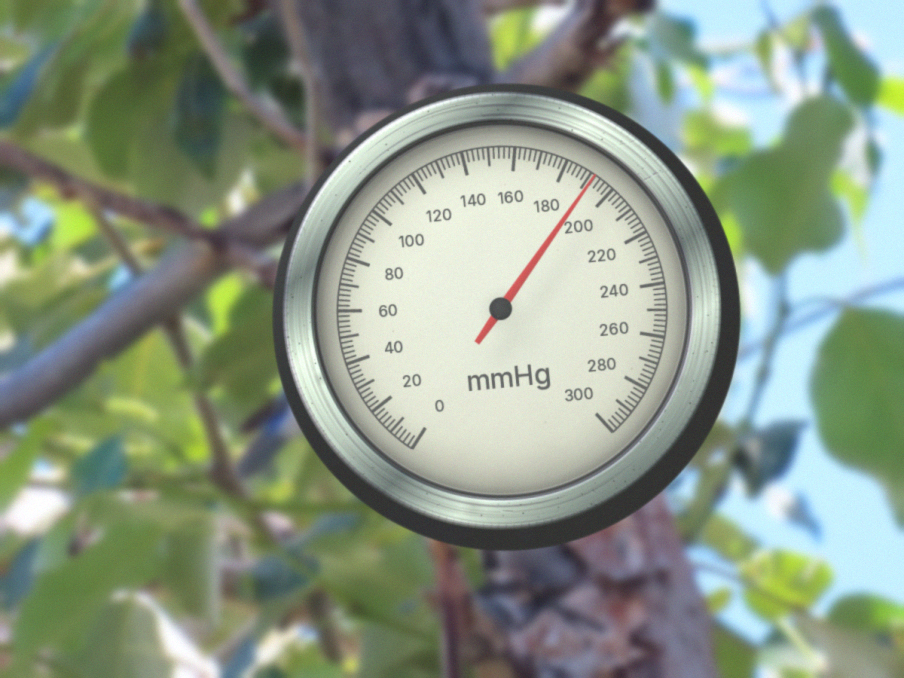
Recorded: 192 mmHg
